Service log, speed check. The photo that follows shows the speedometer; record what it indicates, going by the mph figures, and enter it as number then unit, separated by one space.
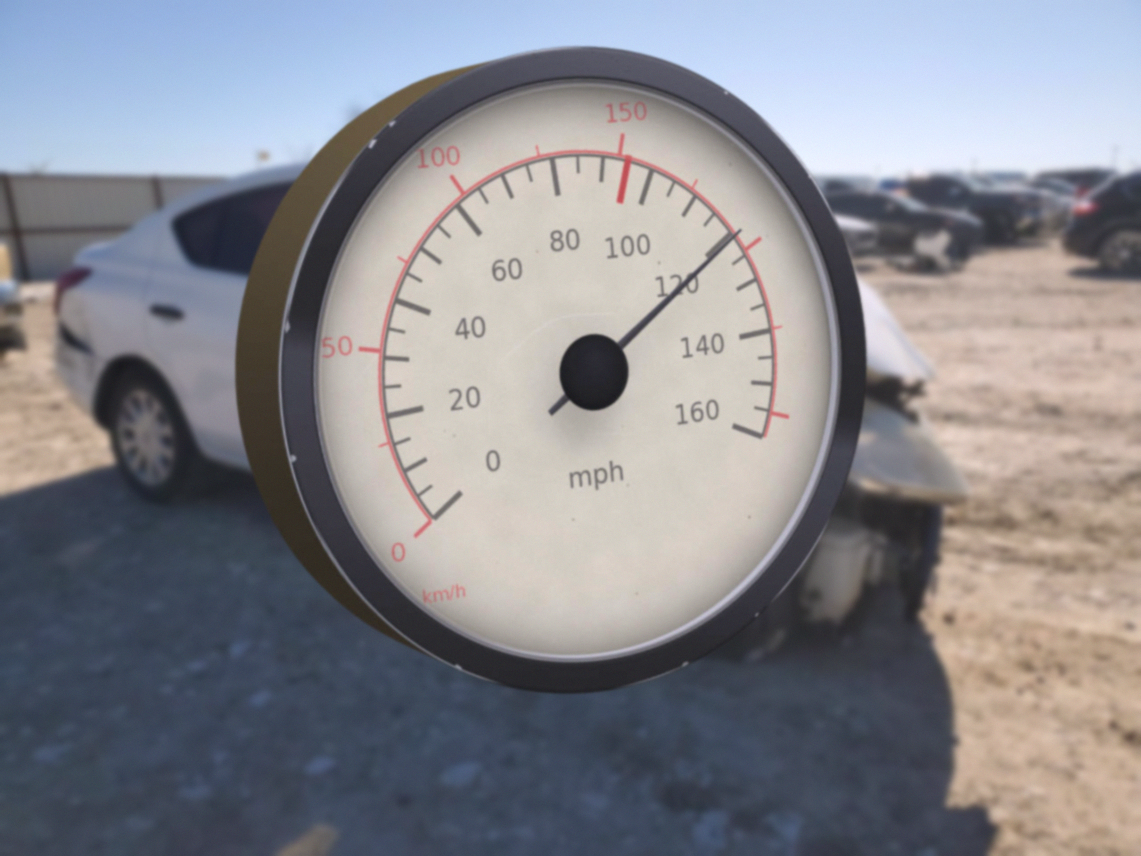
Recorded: 120 mph
